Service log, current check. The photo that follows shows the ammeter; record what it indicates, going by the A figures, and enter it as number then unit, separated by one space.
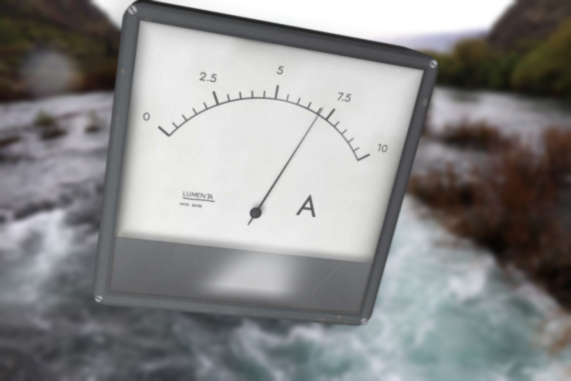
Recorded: 7 A
